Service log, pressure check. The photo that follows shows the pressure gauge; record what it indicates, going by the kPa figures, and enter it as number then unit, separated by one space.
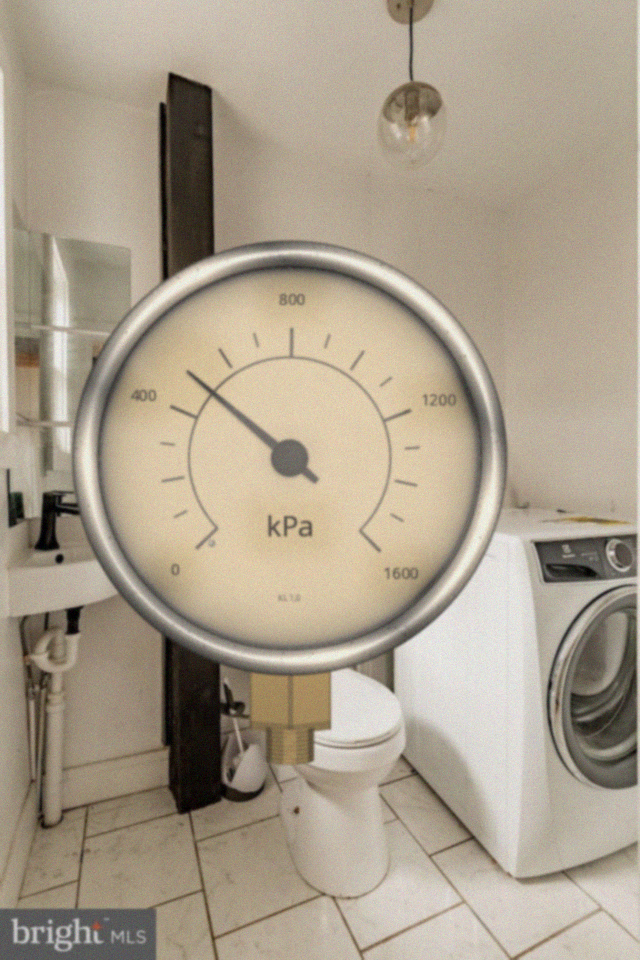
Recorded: 500 kPa
